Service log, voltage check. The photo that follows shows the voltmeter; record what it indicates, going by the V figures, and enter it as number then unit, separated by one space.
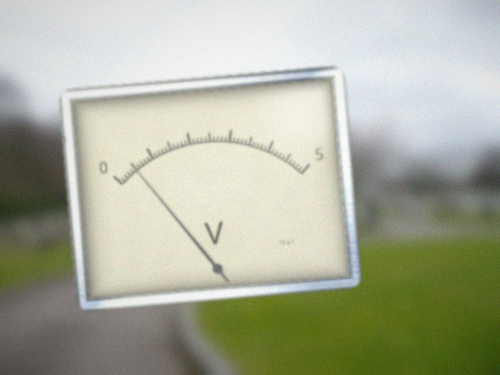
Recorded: 0.5 V
